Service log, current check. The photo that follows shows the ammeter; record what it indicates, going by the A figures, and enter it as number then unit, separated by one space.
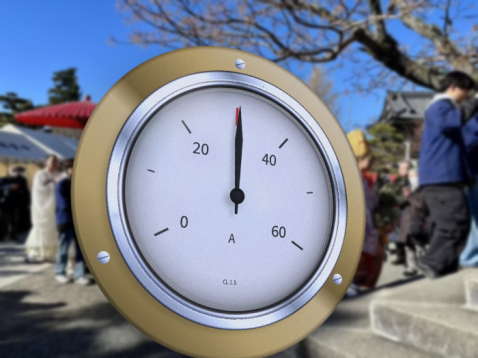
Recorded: 30 A
